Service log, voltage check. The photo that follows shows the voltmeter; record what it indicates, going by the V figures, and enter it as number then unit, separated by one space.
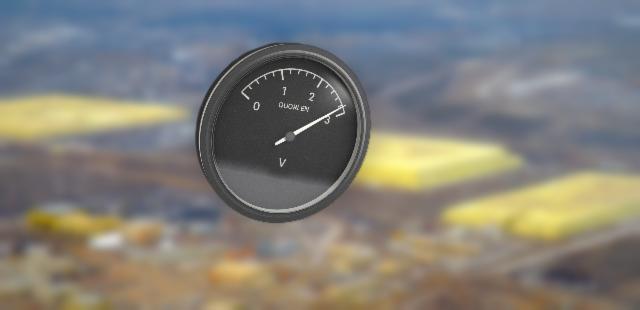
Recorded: 2.8 V
